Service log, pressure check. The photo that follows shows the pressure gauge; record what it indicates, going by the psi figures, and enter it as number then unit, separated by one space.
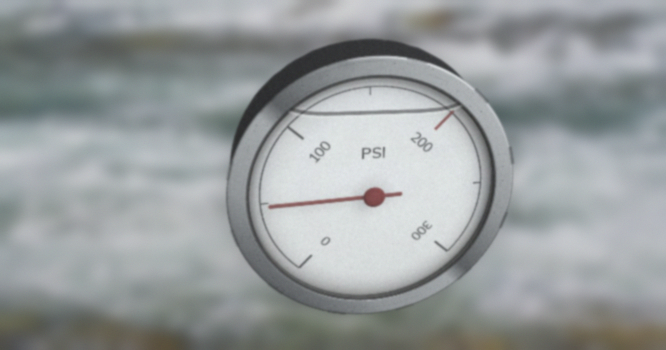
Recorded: 50 psi
